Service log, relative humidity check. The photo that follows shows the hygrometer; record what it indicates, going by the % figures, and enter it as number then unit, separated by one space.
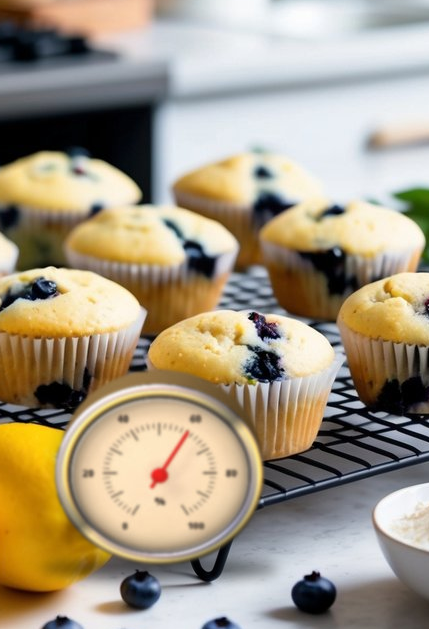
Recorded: 60 %
